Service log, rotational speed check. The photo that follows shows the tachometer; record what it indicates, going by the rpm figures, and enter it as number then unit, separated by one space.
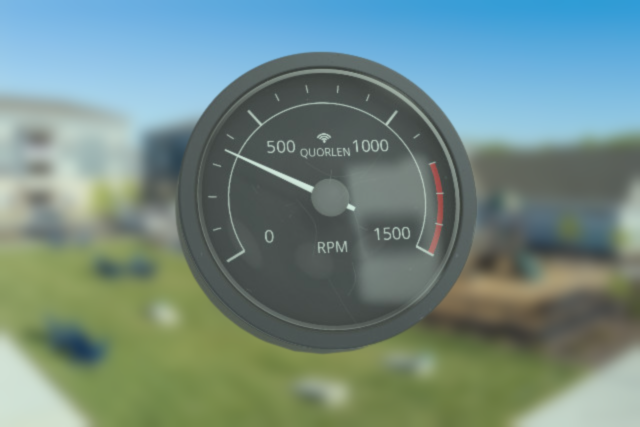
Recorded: 350 rpm
